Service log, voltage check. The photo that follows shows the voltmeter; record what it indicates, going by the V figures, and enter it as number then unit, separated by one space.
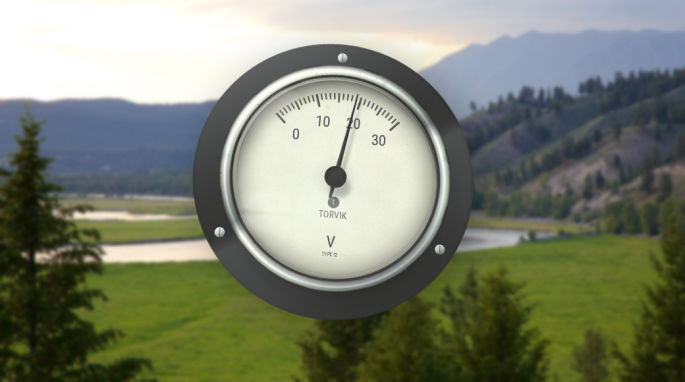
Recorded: 19 V
